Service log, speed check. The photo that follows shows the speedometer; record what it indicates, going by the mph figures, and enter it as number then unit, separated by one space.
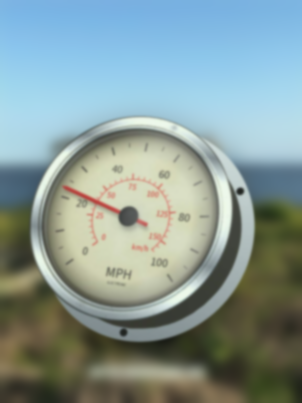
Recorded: 22.5 mph
